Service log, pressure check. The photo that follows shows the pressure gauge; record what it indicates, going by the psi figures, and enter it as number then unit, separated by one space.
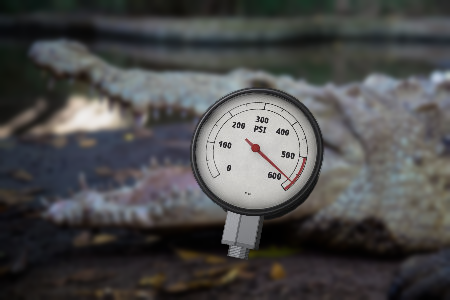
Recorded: 575 psi
